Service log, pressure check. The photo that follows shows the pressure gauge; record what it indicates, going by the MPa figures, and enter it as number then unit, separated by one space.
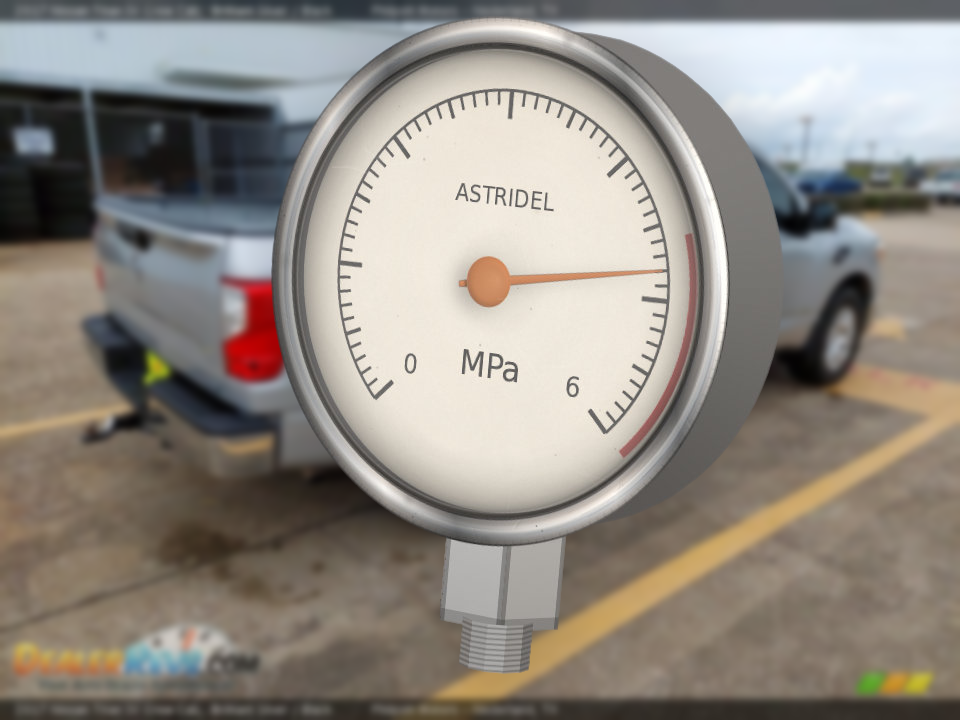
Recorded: 4.8 MPa
